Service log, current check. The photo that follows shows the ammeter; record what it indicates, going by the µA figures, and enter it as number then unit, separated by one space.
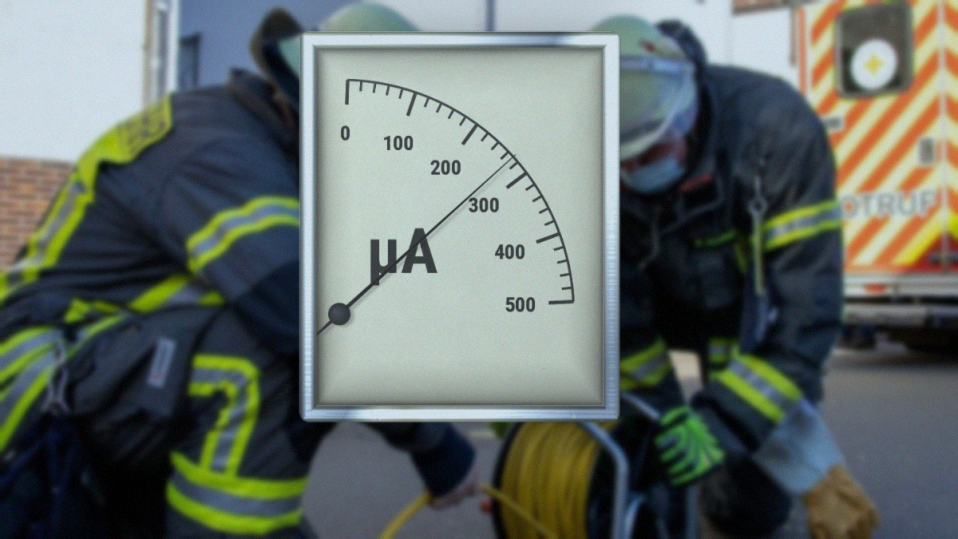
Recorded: 270 µA
